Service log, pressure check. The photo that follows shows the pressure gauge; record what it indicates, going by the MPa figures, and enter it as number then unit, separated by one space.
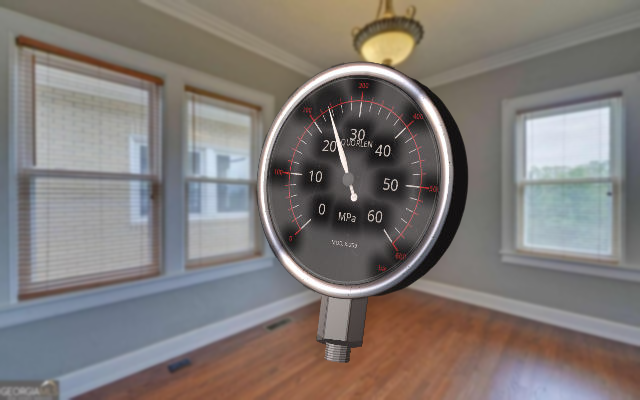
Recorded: 24 MPa
